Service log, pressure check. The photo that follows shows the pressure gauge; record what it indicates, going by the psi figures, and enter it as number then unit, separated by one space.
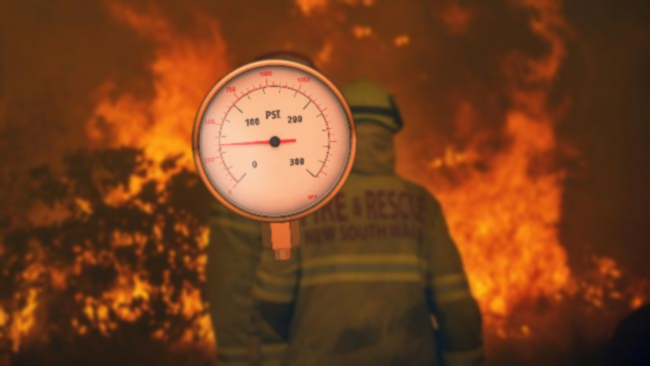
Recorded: 50 psi
